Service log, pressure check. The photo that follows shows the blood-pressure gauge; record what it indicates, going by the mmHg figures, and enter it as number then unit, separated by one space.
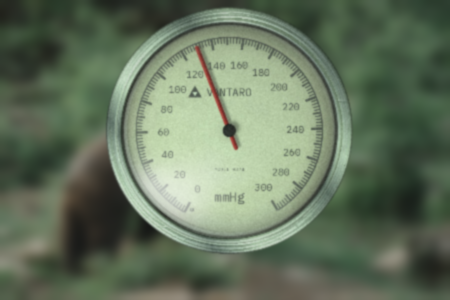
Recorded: 130 mmHg
